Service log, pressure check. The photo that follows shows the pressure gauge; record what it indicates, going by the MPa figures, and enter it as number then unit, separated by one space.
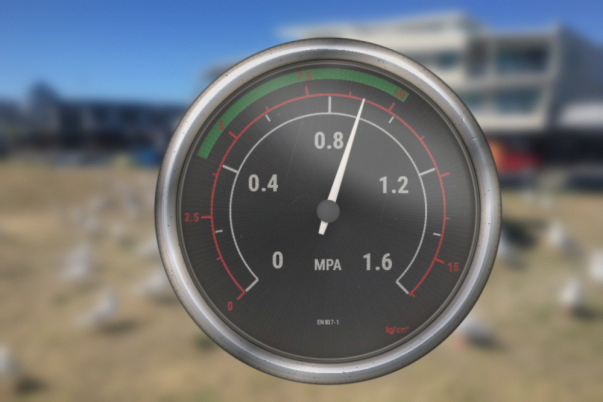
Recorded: 0.9 MPa
